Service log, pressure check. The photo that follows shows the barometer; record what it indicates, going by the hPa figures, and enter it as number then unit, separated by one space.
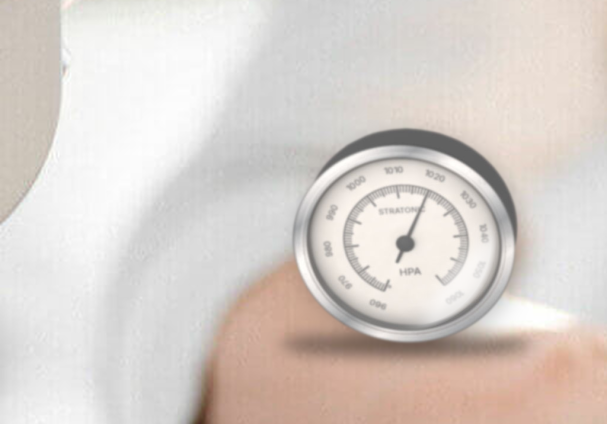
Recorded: 1020 hPa
